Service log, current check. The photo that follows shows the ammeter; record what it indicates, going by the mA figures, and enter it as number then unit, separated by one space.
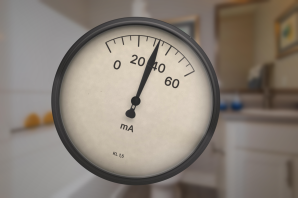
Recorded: 32.5 mA
